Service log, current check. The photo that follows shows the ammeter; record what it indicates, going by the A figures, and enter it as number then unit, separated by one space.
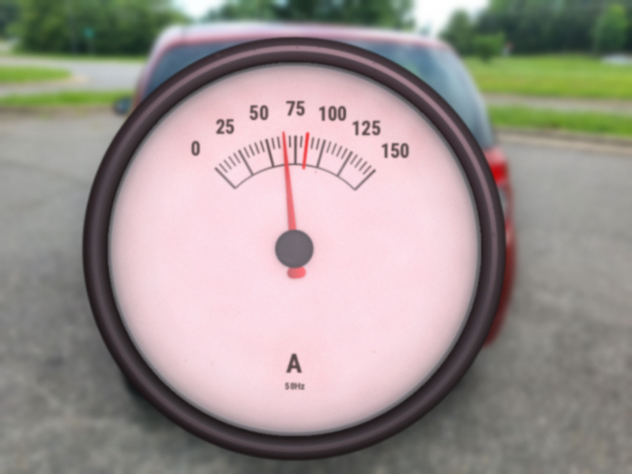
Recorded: 65 A
